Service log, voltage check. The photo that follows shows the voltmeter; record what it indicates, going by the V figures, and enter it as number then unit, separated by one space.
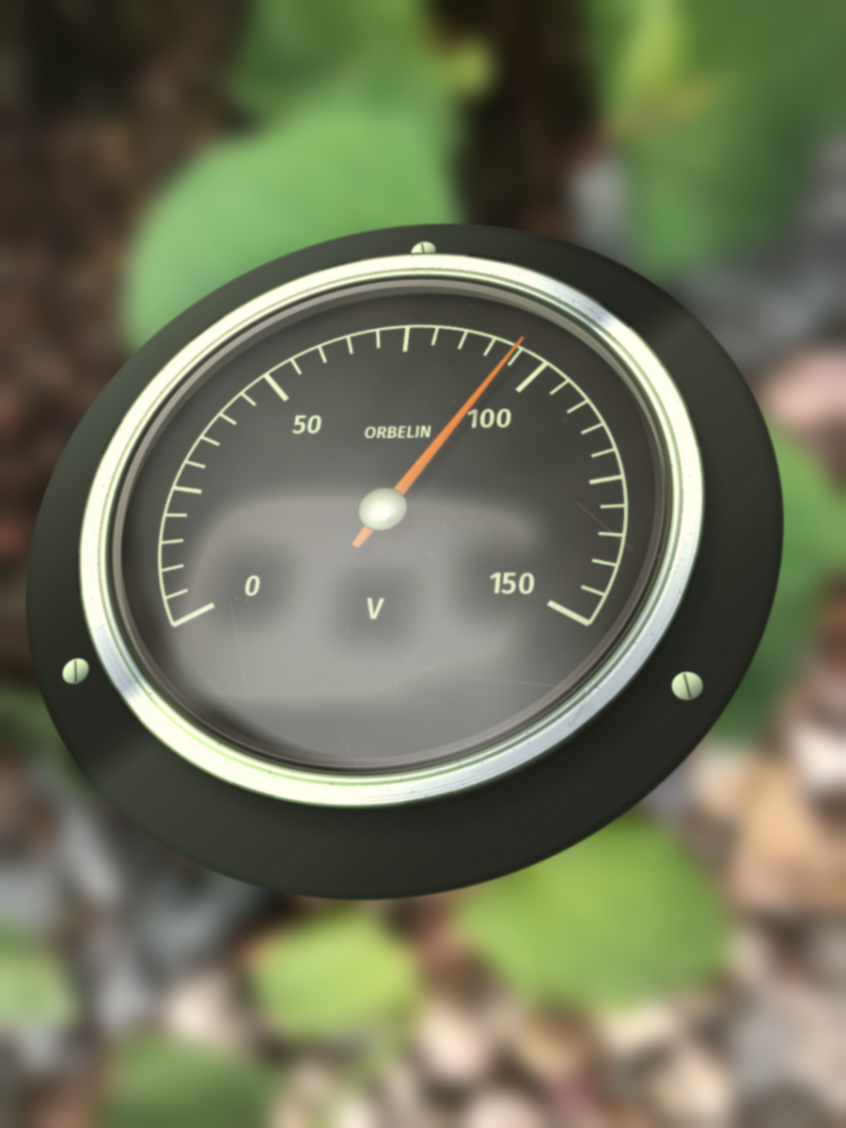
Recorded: 95 V
